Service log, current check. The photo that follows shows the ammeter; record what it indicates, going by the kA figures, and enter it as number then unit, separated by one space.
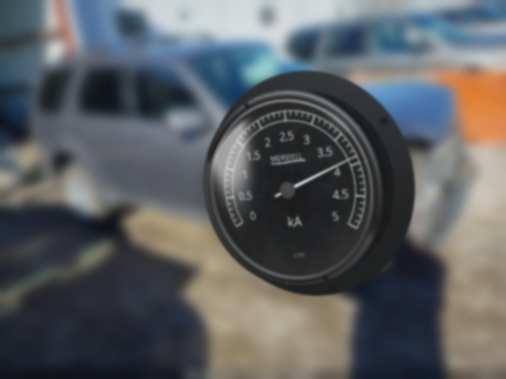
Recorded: 3.9 kA
